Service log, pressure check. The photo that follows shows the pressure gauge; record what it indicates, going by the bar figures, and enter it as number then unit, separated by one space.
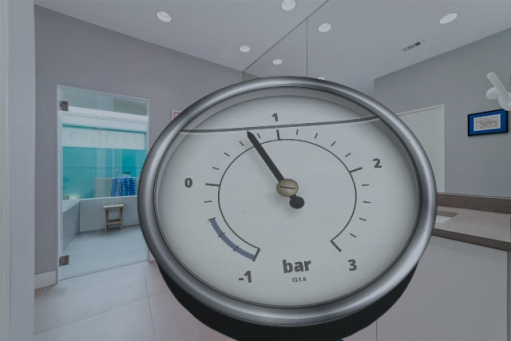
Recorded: 0.7 bar
